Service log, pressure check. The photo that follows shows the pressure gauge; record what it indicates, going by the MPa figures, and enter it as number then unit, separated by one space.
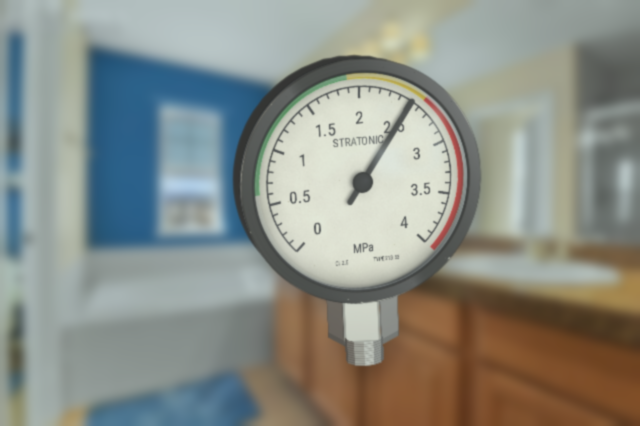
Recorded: 2.5 MPa
